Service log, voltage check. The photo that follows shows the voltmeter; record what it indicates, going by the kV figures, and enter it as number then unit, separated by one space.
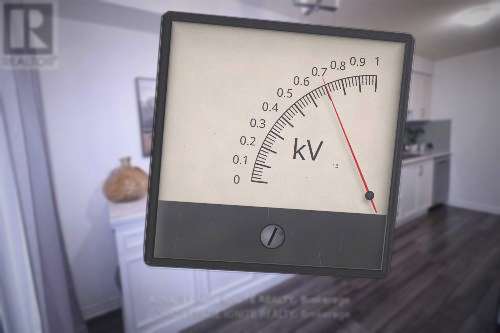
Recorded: 0.7 kV
